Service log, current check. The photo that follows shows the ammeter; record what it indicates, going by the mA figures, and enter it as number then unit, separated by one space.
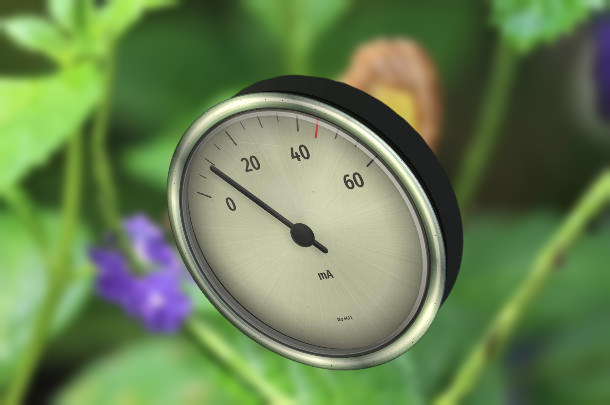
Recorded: 10 mA
